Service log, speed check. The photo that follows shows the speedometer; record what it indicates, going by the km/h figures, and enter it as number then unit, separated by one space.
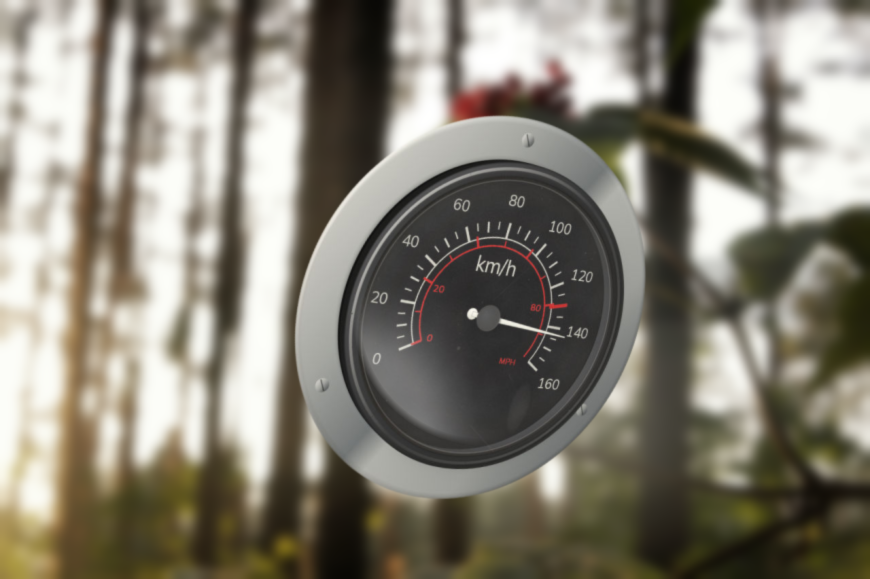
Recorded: 142.5 km/h
